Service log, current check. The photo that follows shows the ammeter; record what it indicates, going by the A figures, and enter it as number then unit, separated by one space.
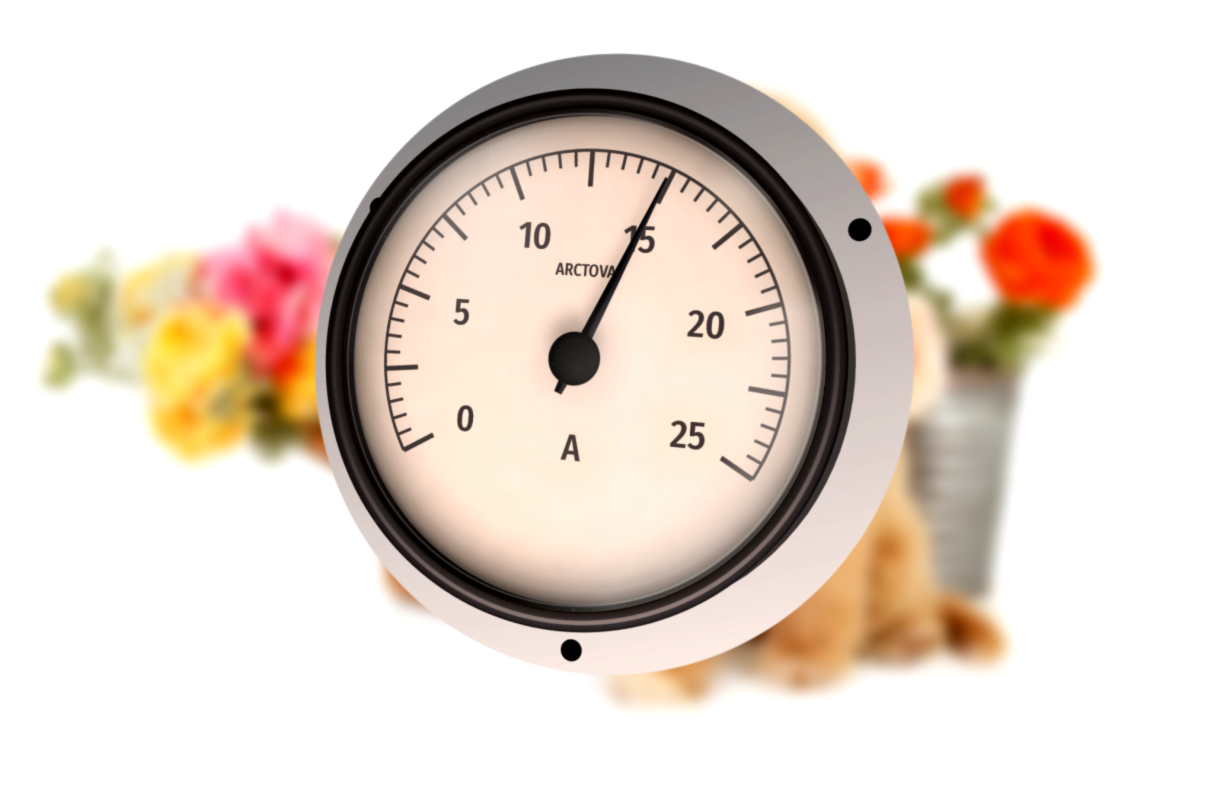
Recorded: 15 A
